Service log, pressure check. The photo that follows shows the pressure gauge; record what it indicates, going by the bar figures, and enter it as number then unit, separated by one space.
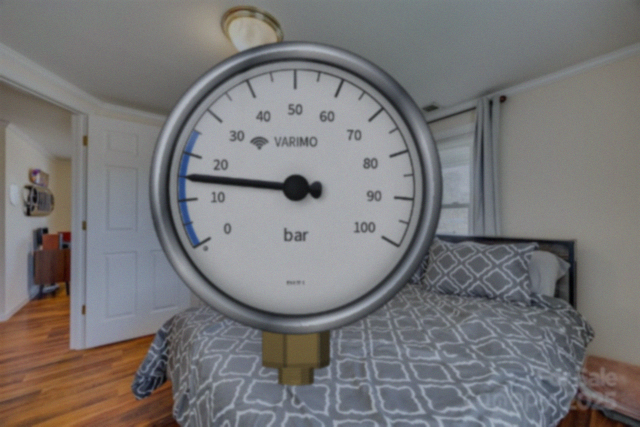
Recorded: 15 bar
